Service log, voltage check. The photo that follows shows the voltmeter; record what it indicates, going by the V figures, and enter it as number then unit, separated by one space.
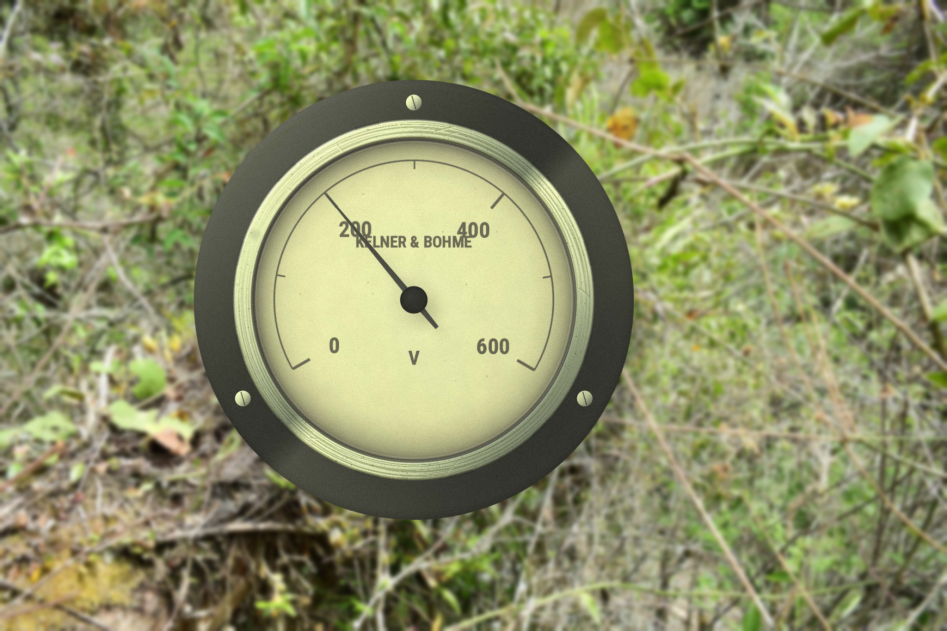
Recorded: 200 V
